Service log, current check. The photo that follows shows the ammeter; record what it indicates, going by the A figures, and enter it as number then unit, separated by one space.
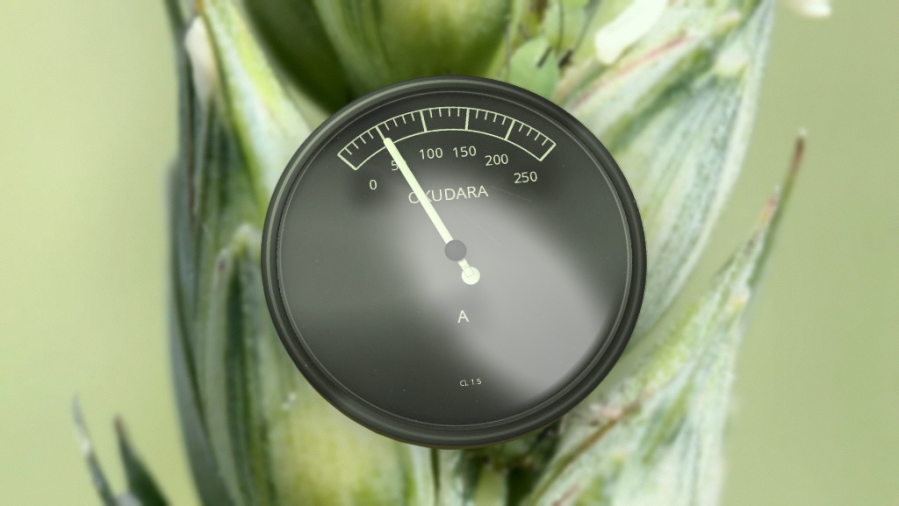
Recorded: 50 A
